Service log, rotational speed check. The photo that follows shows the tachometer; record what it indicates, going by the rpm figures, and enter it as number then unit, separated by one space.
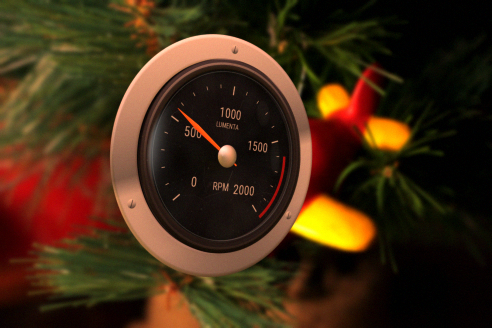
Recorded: 550 rpm
